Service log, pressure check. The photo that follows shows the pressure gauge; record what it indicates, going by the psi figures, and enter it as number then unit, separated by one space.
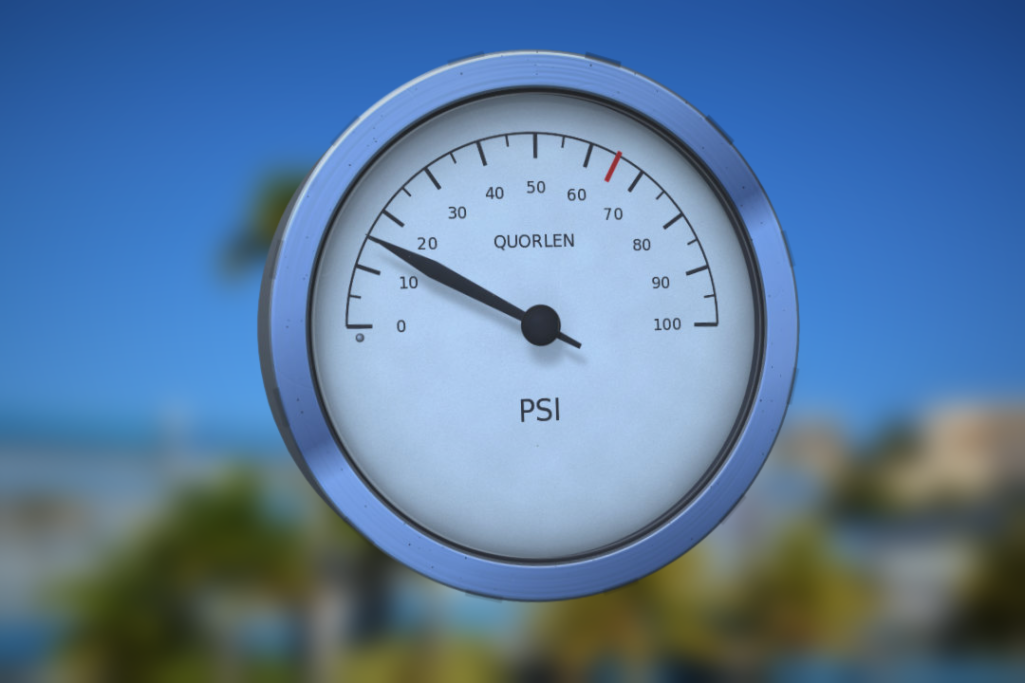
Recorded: 15 psi
